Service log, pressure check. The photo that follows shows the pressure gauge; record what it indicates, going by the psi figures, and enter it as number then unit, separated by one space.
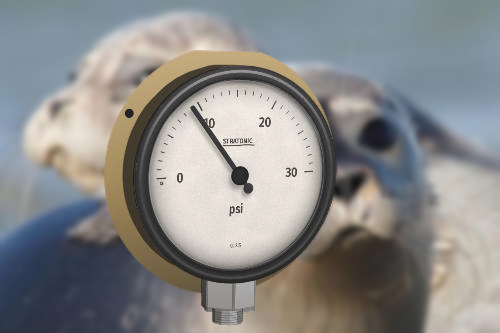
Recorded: 9 psi
